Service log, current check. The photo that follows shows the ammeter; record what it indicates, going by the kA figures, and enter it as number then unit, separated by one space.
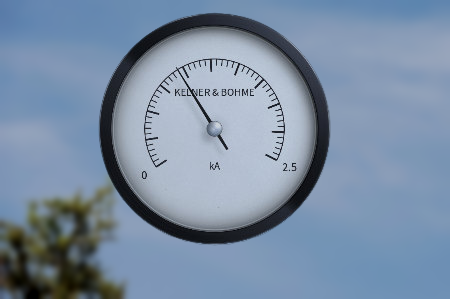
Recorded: 0.95 kA
